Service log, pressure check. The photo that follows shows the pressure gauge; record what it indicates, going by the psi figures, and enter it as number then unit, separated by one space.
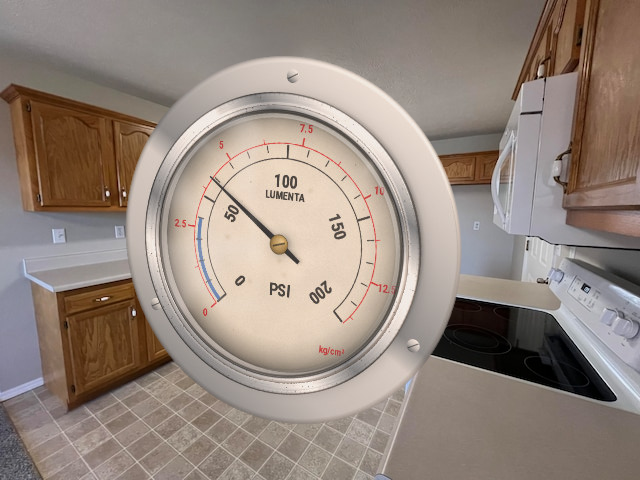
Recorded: 60 psi
